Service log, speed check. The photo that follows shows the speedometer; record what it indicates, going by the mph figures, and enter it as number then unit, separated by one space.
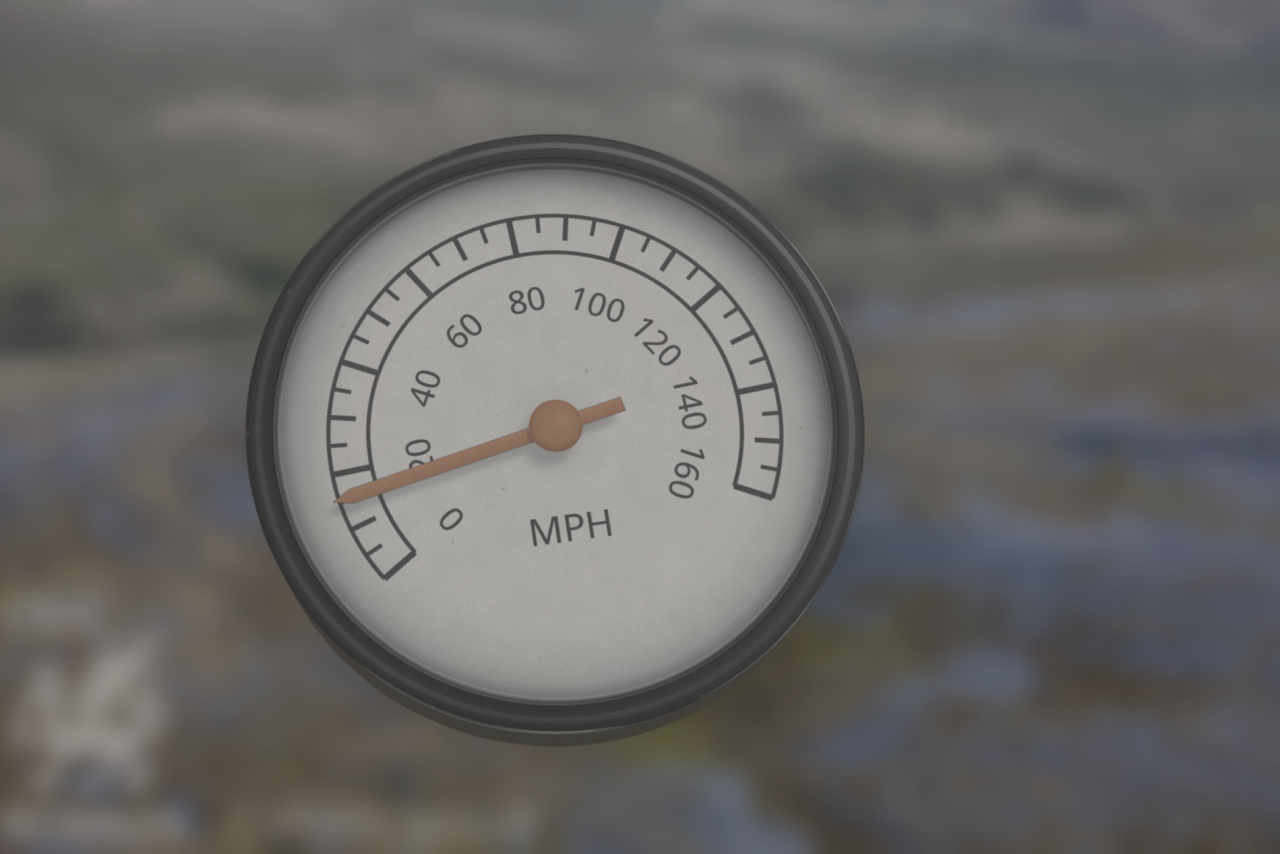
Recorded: 15 mph
